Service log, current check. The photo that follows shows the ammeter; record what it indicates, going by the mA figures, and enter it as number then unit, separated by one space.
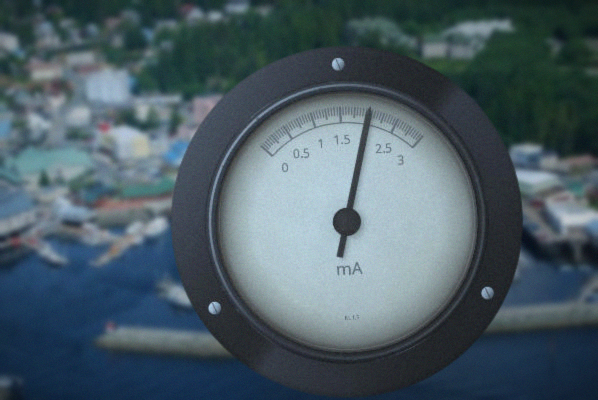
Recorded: 2 mA
